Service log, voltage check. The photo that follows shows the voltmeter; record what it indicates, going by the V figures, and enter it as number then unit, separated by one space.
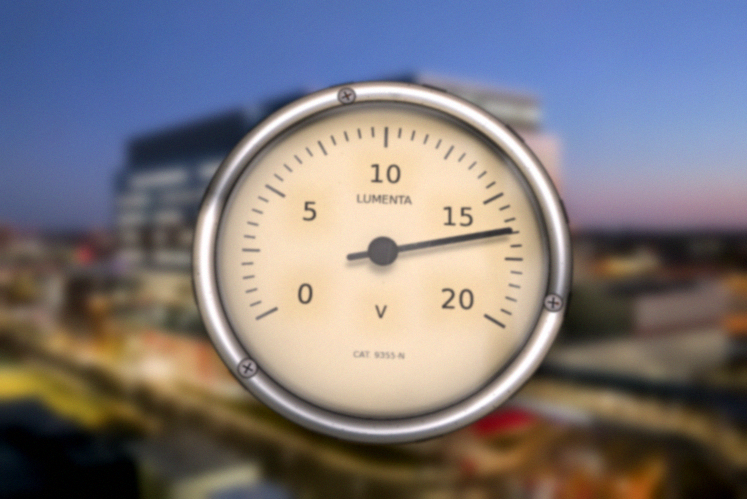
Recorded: 16.5 V
